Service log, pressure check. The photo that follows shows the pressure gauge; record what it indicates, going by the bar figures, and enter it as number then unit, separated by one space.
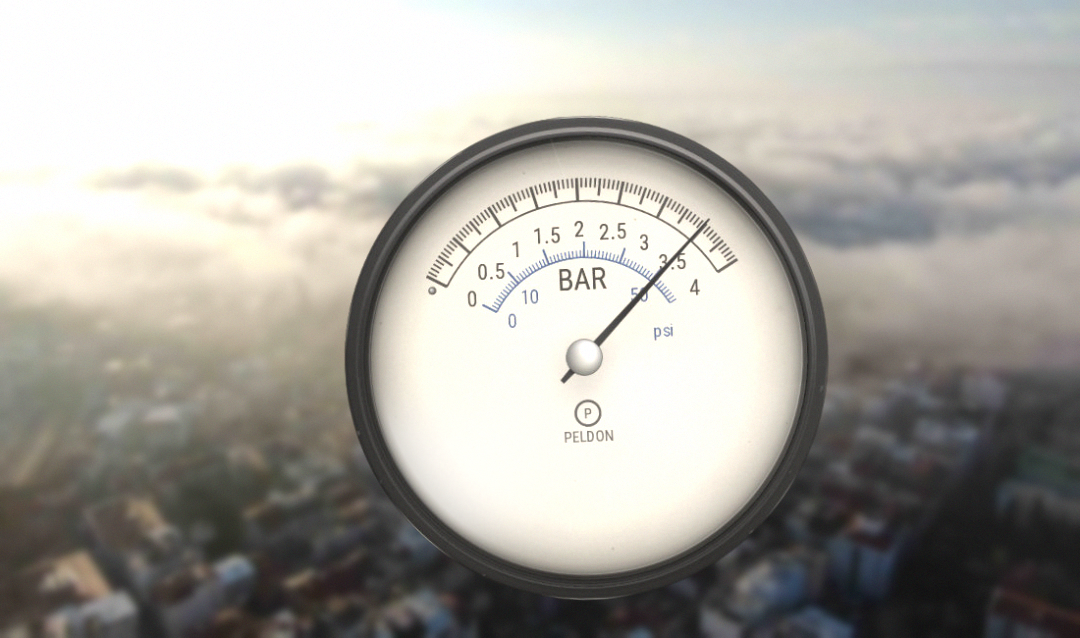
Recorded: 3.5 bar
